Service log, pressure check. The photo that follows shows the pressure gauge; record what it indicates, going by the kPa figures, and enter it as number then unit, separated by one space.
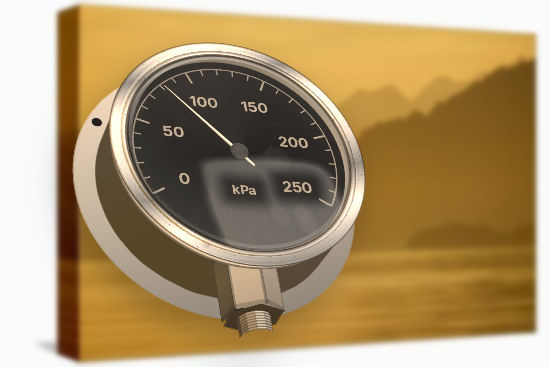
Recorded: 80 kPa
